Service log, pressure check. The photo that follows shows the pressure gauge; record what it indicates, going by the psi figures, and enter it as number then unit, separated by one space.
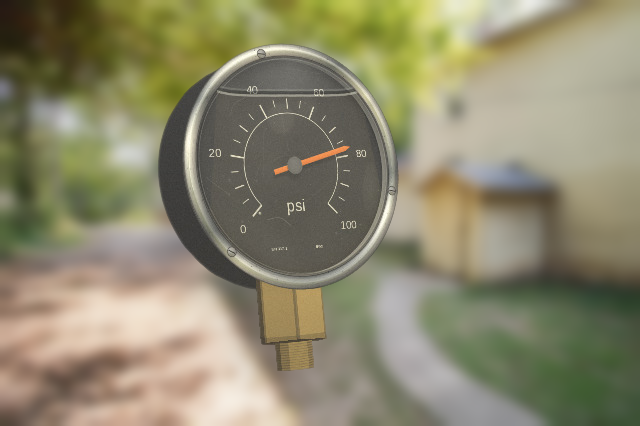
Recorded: 77.5 psi
